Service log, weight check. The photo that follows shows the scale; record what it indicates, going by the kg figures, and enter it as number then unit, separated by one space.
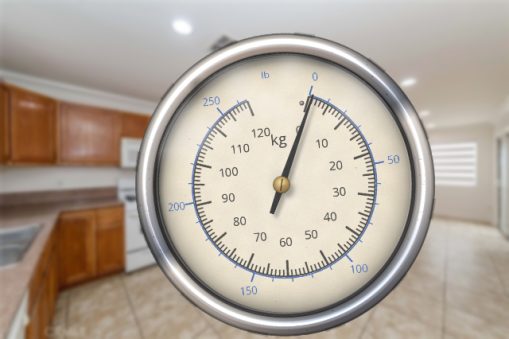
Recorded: 1 kg
